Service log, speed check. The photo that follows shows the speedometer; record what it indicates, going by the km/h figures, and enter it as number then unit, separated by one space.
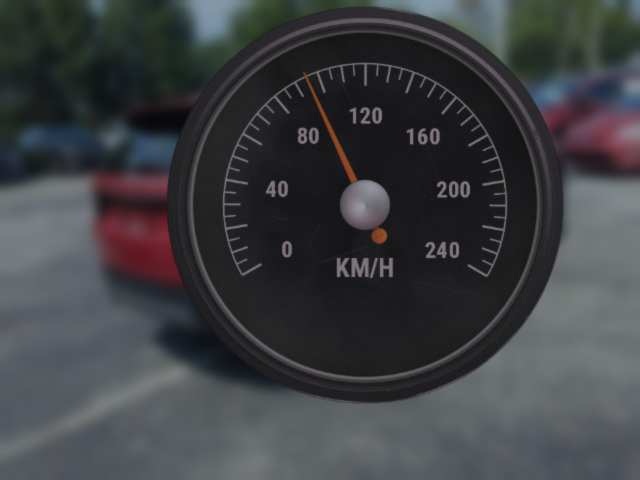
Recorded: 95 km/h
